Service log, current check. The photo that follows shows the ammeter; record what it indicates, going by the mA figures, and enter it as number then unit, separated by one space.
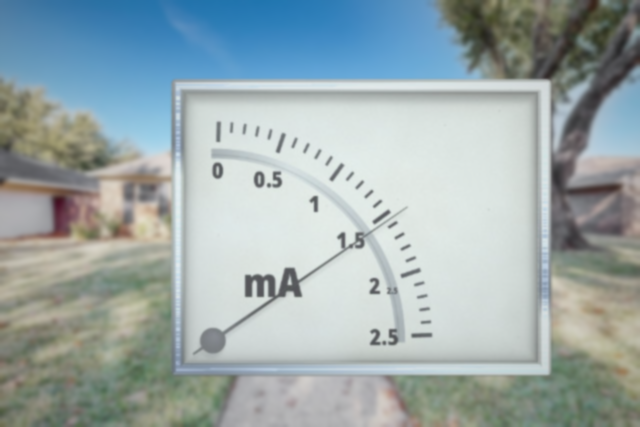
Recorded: 1.55 mA
